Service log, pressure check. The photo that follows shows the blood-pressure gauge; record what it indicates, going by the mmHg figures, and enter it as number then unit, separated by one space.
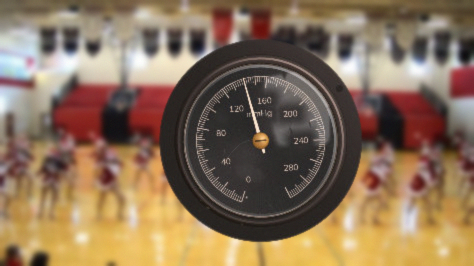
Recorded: 140 mmHg
